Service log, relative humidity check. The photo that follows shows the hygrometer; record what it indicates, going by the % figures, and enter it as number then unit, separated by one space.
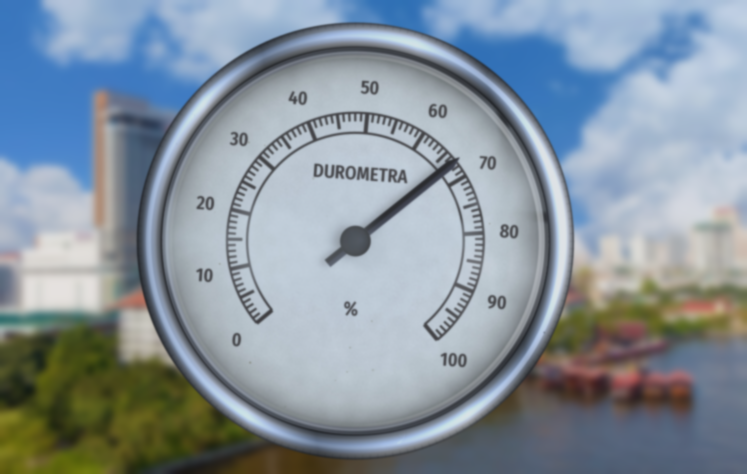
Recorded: 67 %
